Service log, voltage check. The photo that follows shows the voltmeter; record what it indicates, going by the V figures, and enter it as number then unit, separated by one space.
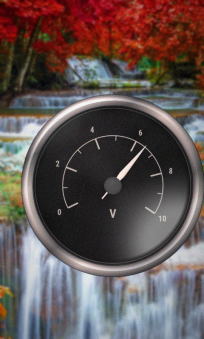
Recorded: 6.5 V
